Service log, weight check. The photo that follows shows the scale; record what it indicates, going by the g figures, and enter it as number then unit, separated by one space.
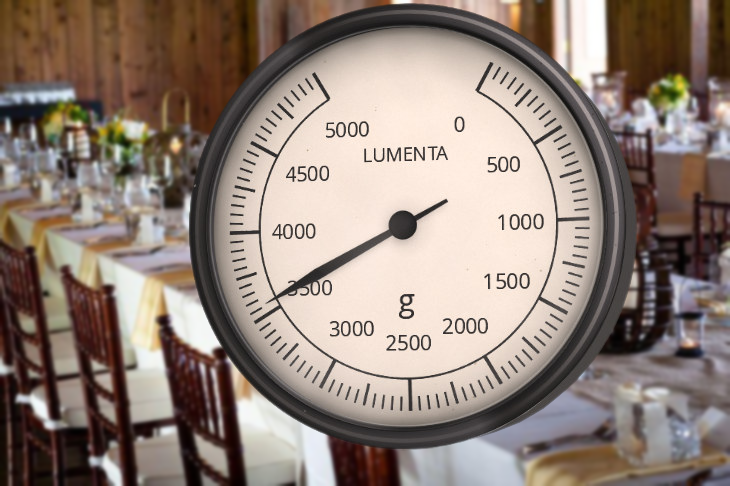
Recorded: 3550 g
